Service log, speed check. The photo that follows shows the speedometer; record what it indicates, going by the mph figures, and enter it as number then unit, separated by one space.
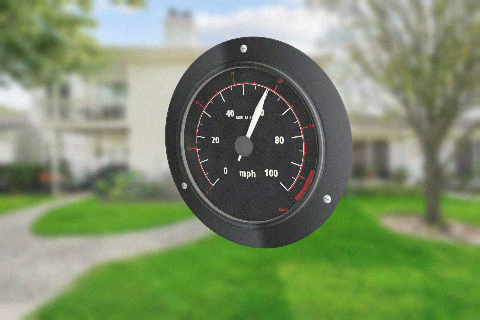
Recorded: 60 mph
